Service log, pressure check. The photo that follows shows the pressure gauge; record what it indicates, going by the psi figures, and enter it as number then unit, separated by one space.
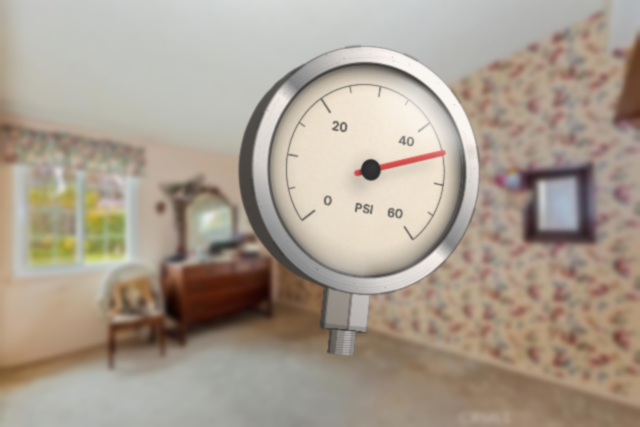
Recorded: 45 psi
